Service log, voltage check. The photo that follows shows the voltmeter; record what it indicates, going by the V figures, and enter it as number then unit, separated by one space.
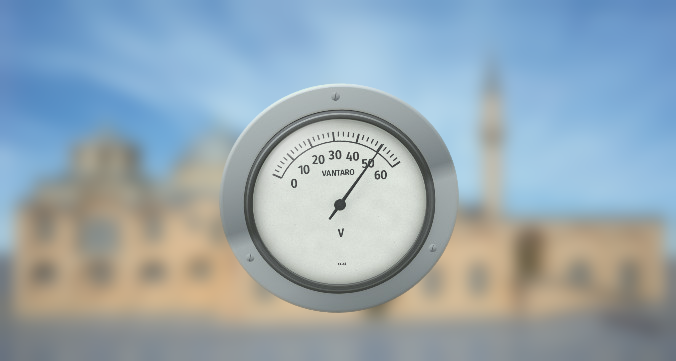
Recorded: 50 V
